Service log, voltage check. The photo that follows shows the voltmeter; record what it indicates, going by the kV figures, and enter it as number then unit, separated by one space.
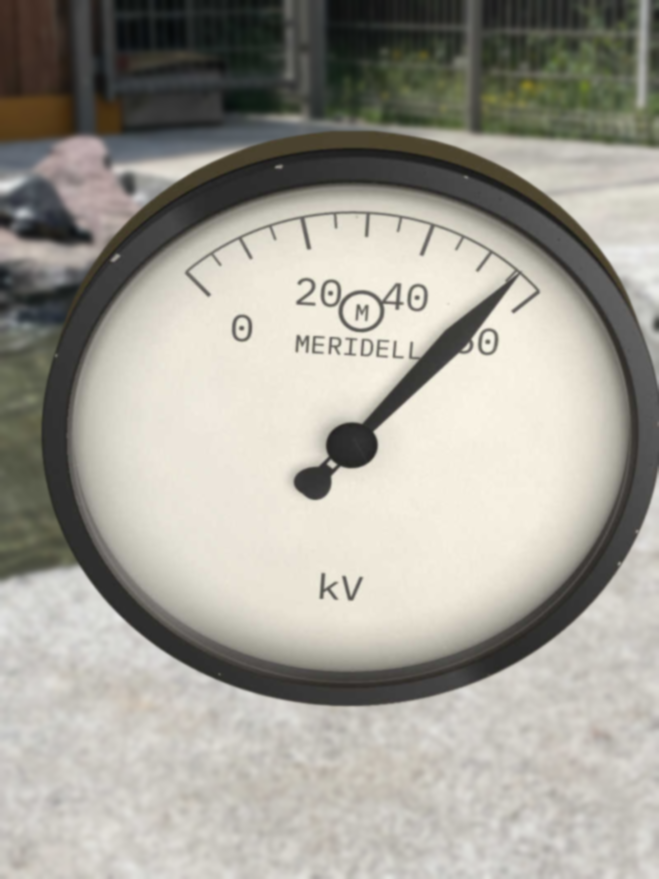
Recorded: 55 kV
